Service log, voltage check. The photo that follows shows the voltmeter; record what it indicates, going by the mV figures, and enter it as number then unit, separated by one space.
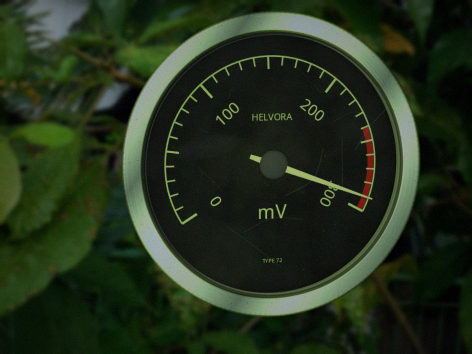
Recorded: 290 mV
